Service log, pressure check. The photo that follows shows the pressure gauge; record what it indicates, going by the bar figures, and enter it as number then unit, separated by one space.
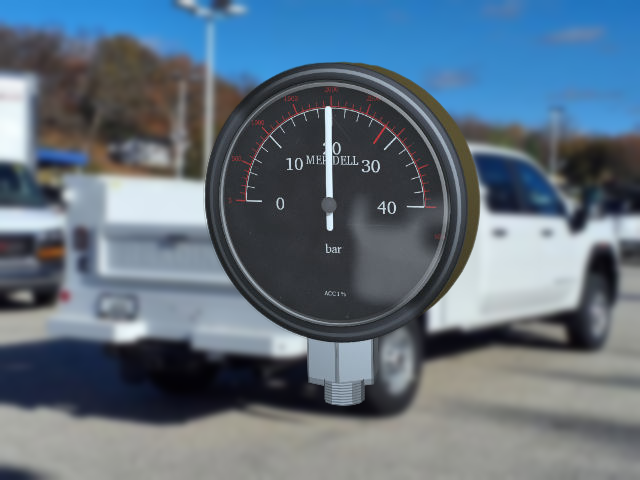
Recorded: 20 bar
